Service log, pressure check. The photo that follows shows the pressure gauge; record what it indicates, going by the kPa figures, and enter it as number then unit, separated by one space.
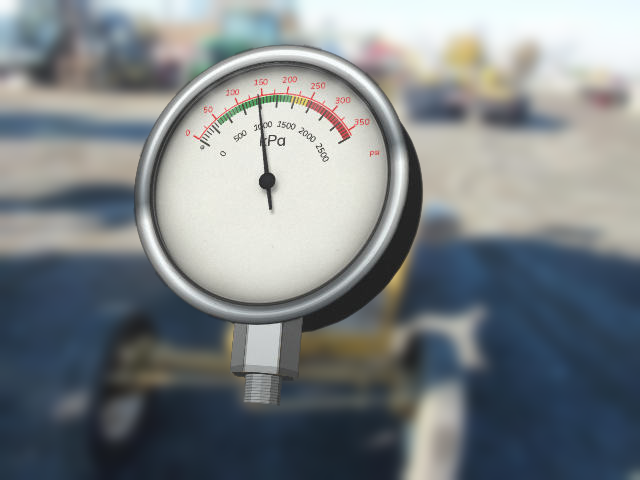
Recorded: 1000 kPa
